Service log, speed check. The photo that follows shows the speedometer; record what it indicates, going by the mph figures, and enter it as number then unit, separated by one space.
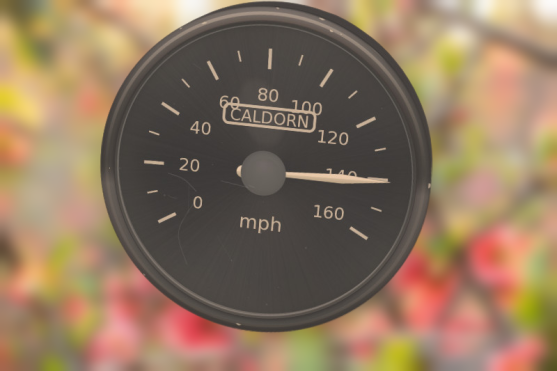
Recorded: 140 mph
